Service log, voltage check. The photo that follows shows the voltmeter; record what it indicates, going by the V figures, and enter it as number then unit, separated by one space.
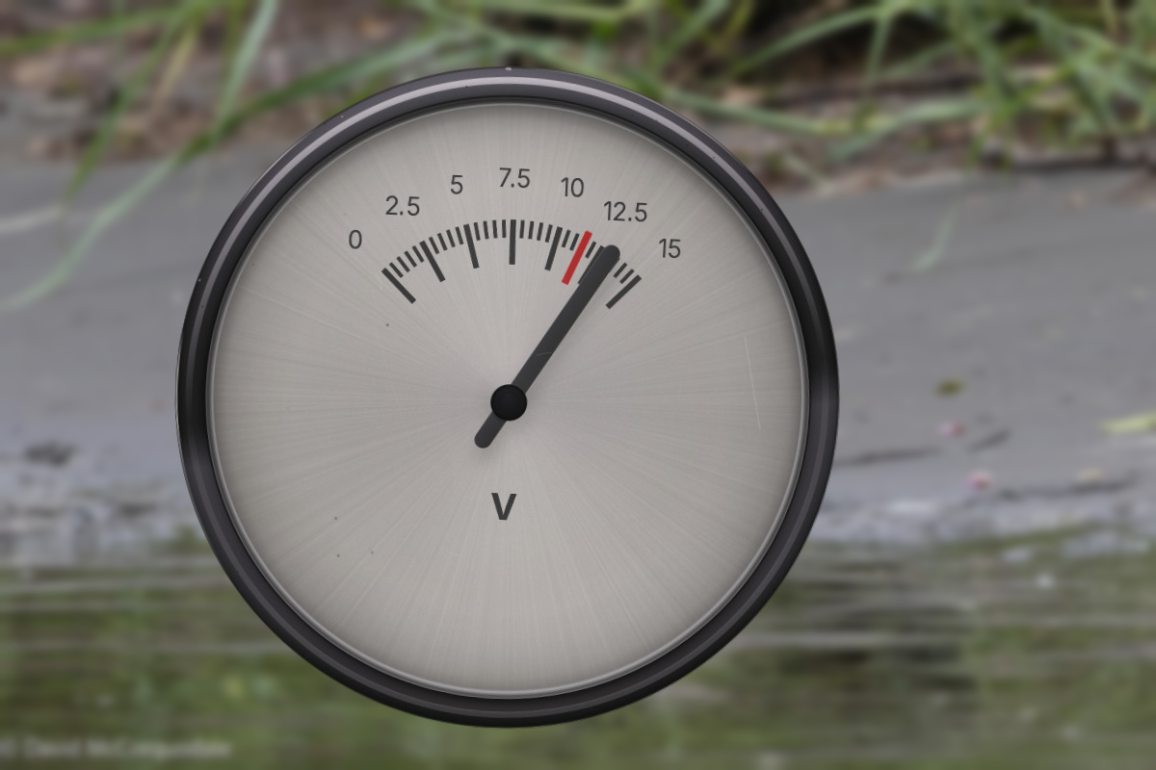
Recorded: 13 V
